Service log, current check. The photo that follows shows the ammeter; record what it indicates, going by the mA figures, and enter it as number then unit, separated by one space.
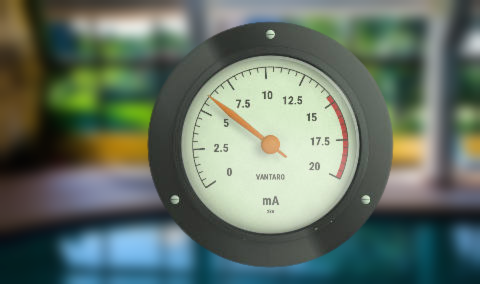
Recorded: 6 mA
